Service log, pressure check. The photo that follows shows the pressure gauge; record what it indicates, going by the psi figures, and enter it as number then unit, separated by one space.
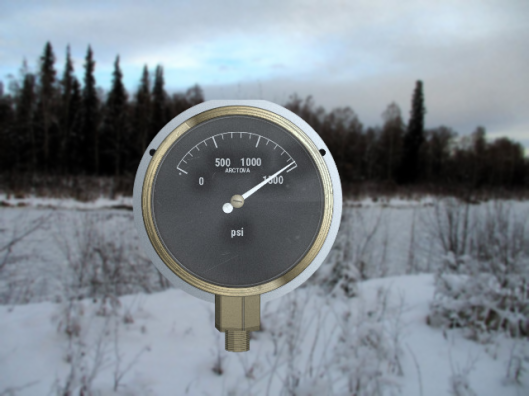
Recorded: 1450 psi
